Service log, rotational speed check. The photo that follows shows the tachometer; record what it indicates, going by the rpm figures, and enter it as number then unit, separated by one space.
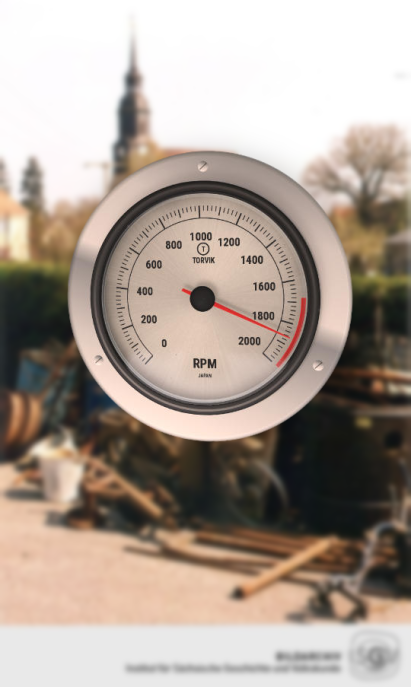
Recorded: 1860 rpm
